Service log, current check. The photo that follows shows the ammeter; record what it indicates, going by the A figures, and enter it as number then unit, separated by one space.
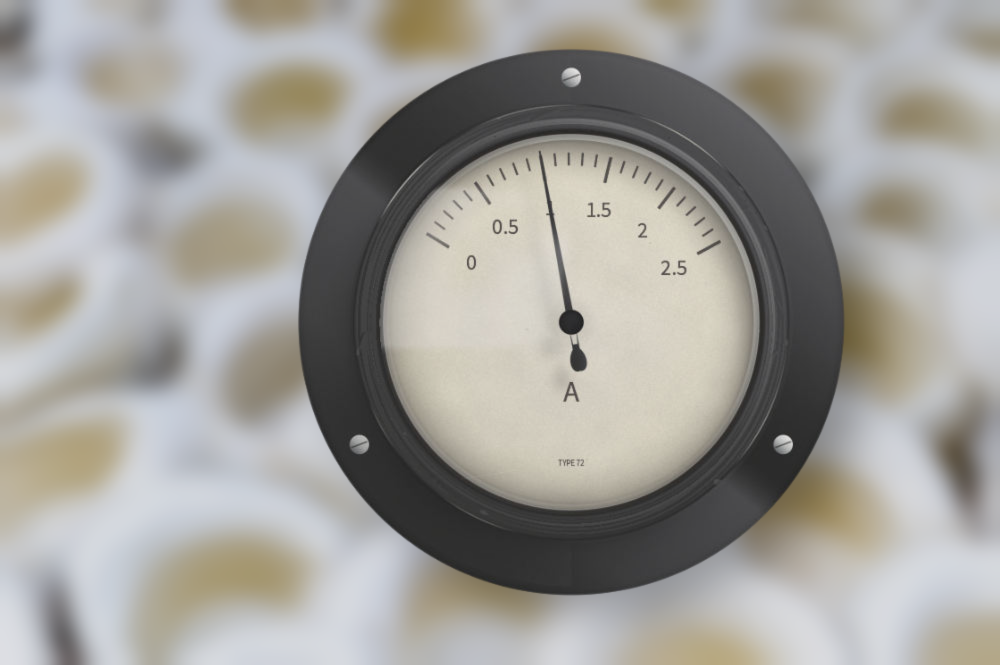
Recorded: 1 A
